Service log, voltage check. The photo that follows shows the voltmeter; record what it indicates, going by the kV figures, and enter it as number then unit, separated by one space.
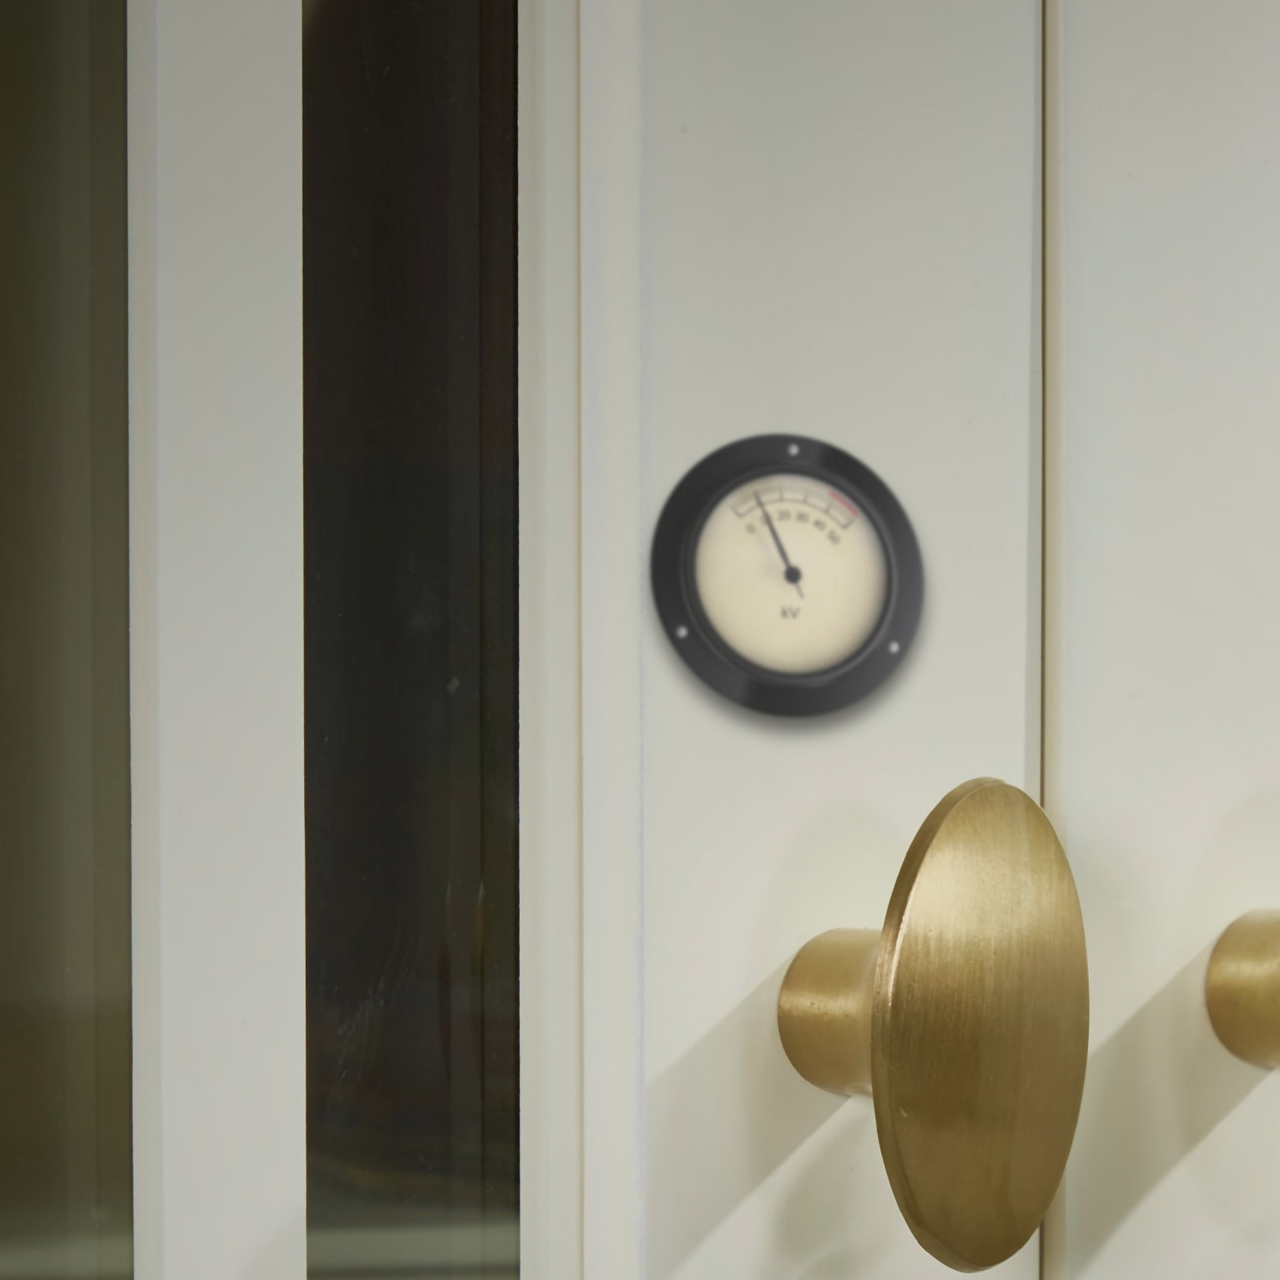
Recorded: 10 kV
